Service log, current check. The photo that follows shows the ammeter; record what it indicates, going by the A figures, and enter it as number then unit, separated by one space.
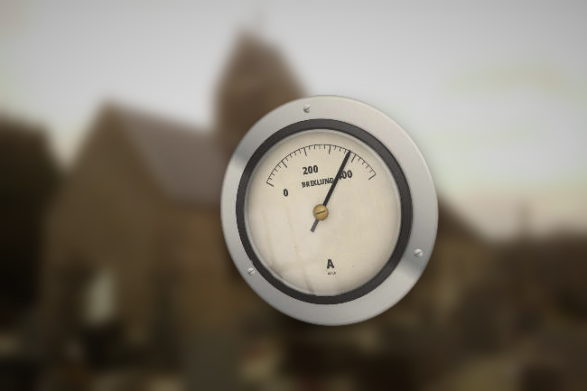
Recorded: 380 A
